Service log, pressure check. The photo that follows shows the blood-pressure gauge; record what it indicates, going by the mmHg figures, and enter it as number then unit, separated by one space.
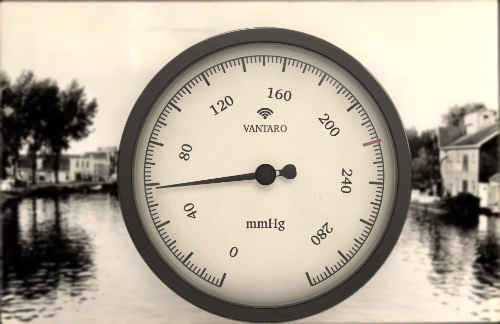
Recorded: 58 mmHg
